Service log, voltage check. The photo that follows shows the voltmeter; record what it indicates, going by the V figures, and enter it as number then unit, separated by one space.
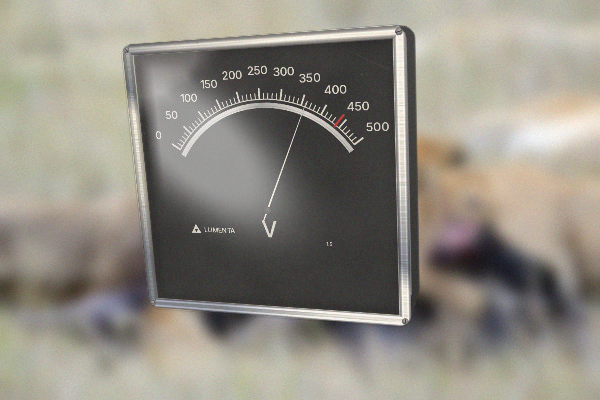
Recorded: 360 V
